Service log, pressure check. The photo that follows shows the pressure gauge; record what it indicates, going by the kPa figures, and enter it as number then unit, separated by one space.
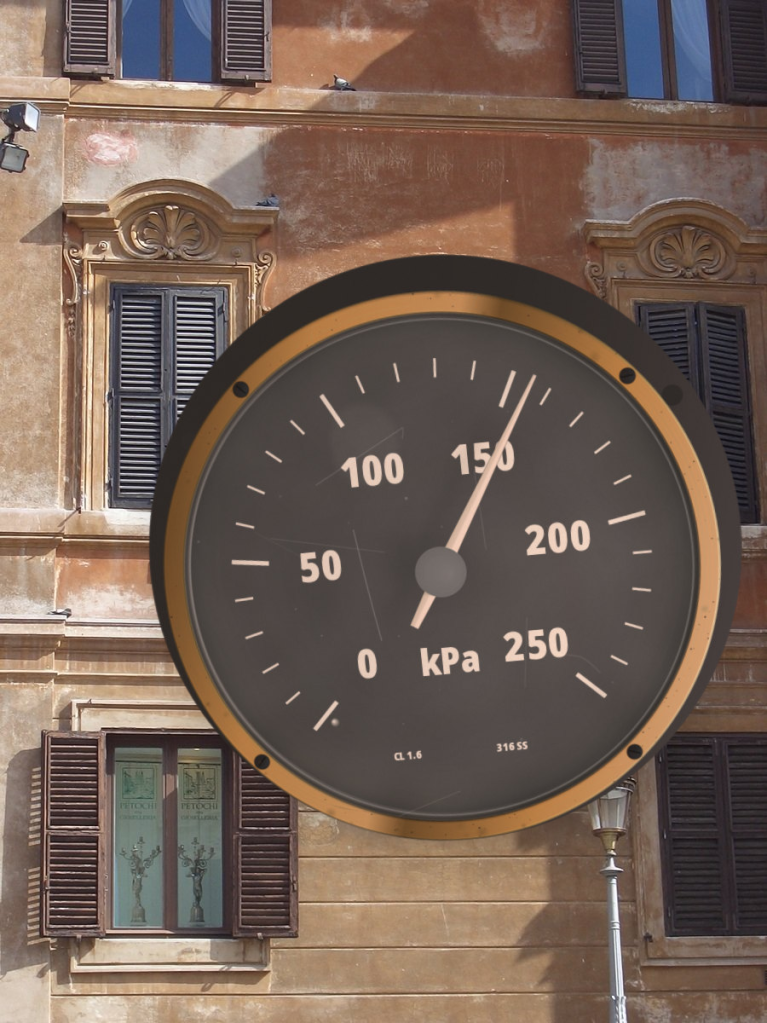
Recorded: 155 kPa
